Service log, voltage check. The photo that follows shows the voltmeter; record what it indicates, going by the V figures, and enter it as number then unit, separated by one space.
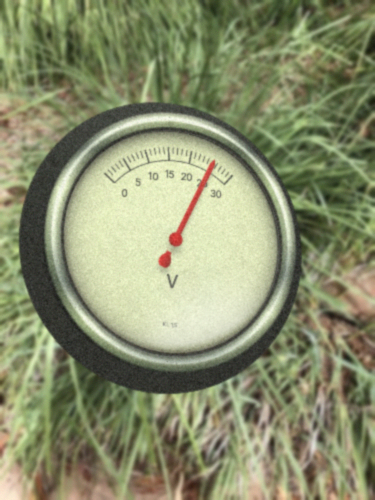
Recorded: 25 V
